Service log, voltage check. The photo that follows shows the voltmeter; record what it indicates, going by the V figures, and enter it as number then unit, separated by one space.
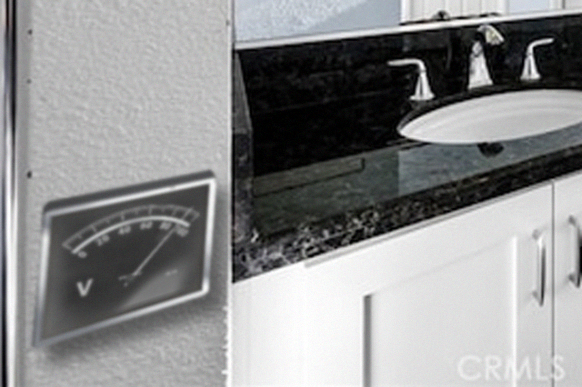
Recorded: 90 V
